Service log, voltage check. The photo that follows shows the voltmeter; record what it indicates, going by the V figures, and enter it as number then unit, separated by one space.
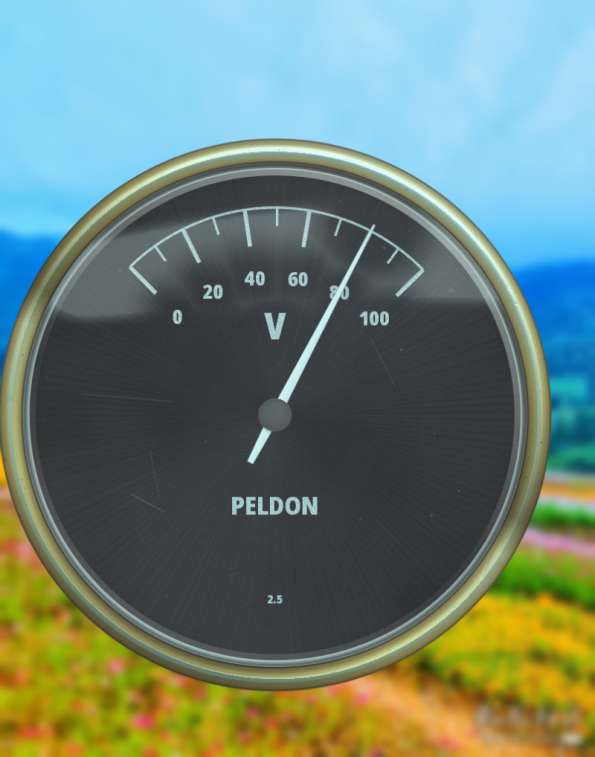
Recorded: 80 V
